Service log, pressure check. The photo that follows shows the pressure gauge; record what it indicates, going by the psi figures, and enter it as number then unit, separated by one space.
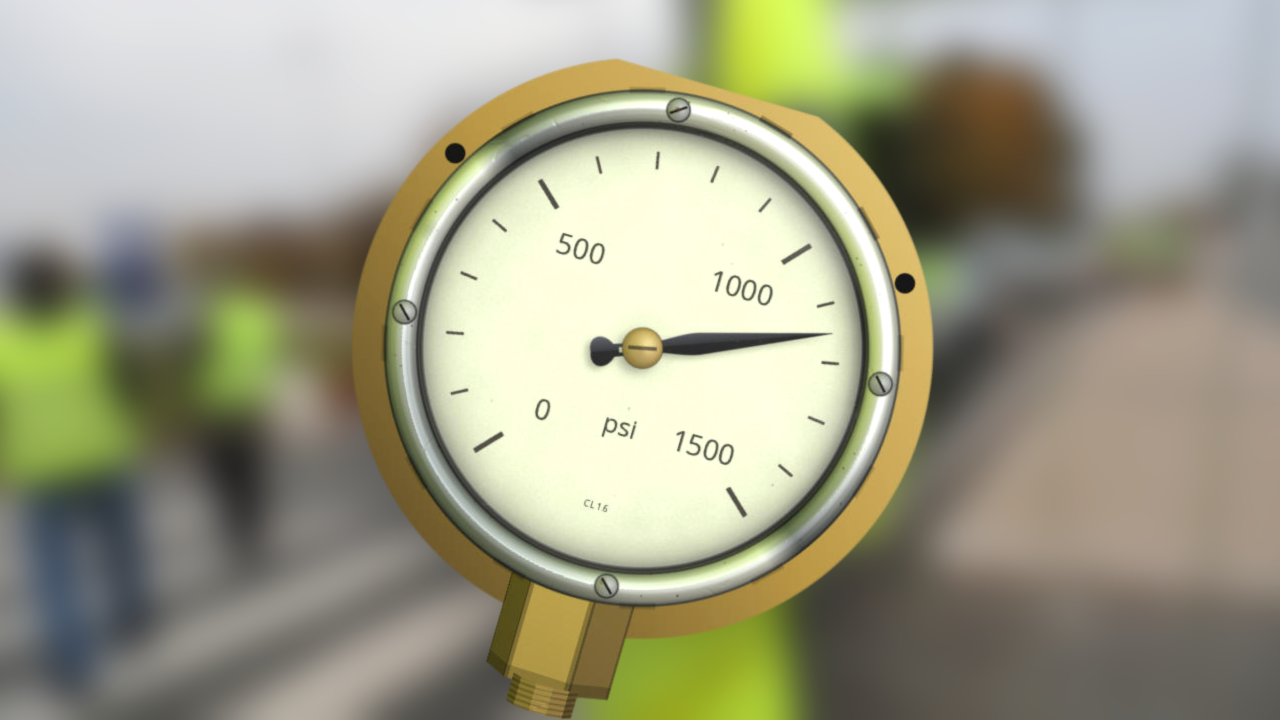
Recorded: 1150 psi
